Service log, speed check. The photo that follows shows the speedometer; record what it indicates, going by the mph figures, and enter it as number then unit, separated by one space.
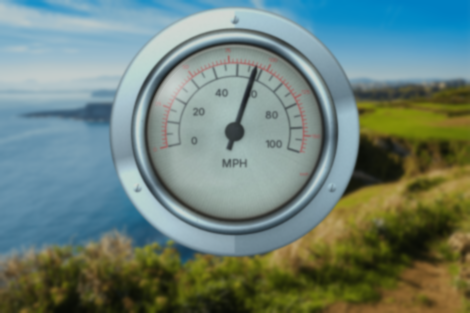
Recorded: 57.5 mph
